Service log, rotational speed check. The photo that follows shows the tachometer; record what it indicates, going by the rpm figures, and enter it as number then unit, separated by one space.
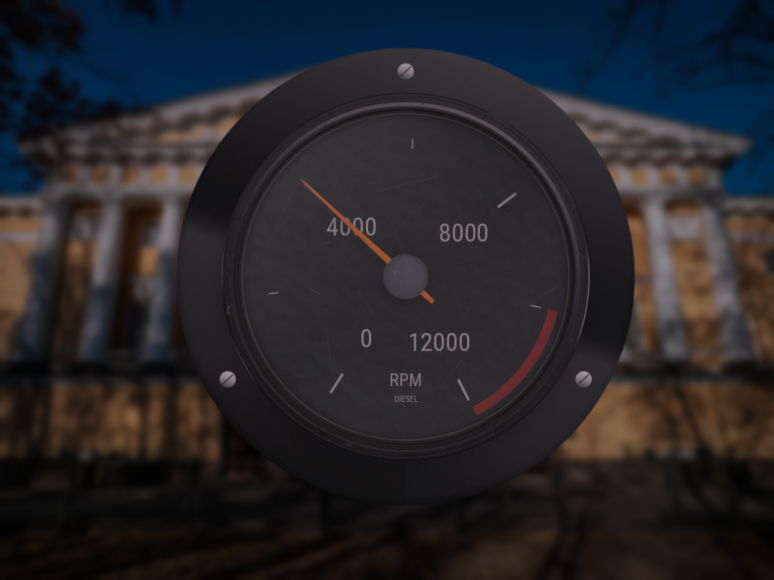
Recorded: 4000 rpm
